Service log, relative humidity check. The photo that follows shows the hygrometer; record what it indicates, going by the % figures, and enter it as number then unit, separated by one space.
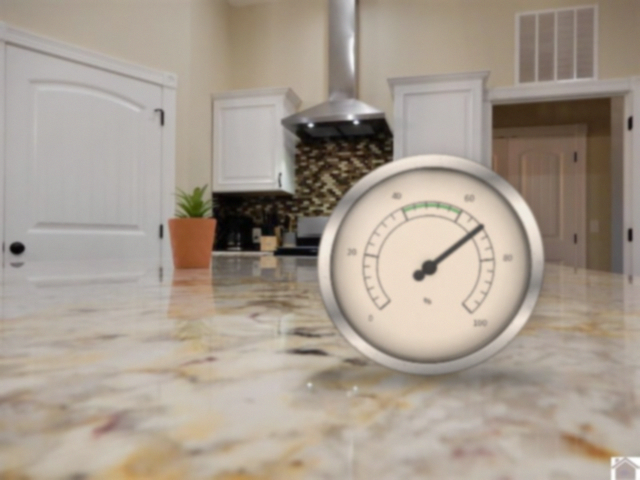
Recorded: 68 %
